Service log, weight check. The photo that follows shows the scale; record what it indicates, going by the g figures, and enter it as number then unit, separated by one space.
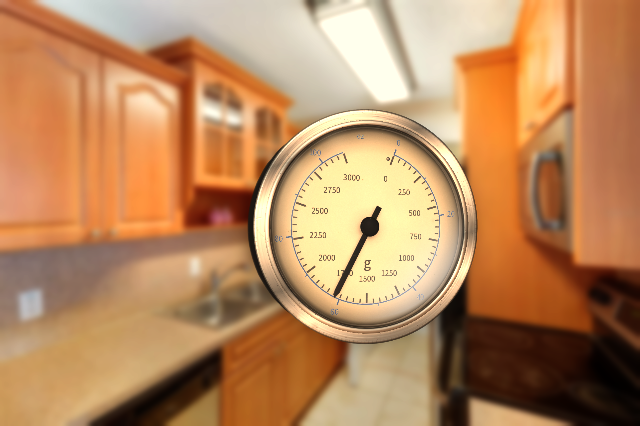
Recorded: 1750 g
